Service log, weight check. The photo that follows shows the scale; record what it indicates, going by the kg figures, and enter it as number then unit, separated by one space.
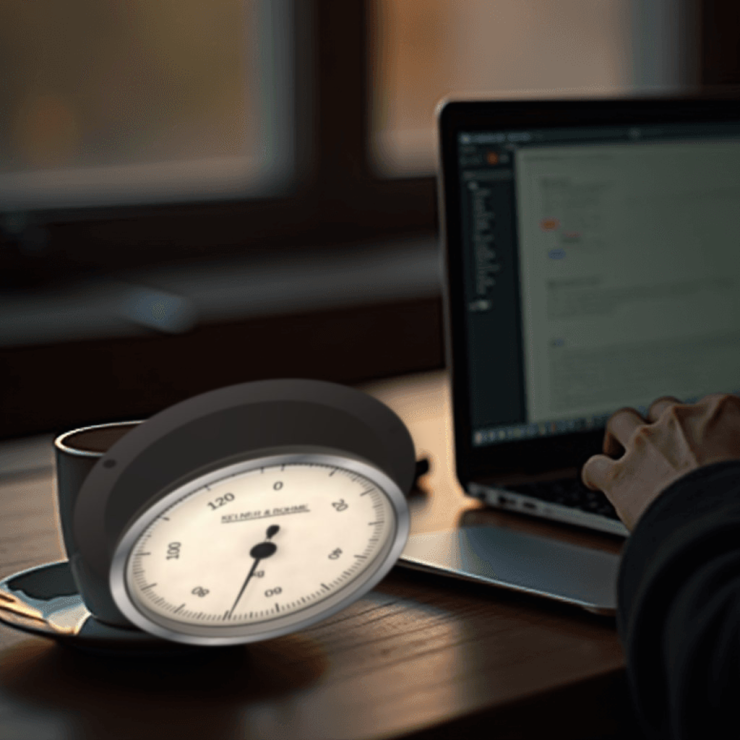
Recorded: 70 kg
